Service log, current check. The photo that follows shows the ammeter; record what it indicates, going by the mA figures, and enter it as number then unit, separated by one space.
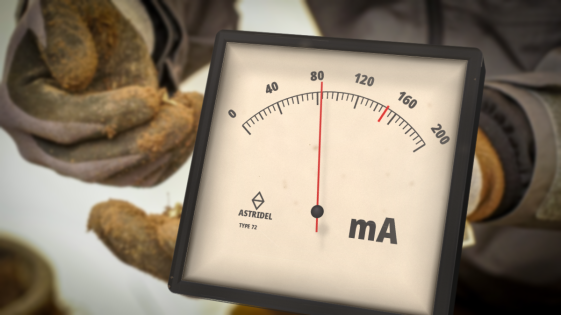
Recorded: 85 mA
